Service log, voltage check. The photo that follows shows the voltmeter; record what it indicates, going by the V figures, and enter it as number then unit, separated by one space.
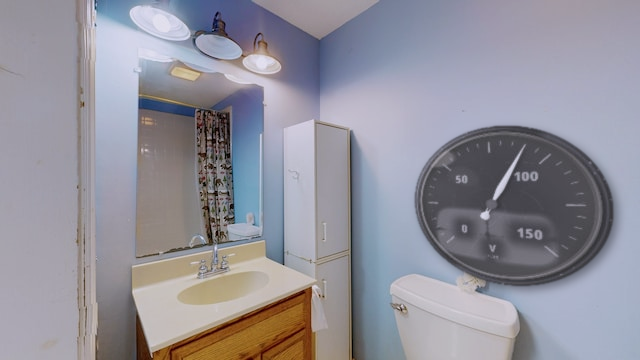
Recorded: 90 V
